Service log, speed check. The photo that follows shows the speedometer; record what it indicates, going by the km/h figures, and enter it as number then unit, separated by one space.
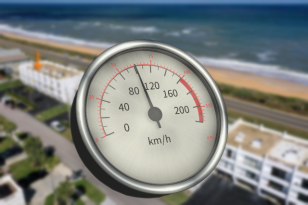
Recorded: 100 km/h
